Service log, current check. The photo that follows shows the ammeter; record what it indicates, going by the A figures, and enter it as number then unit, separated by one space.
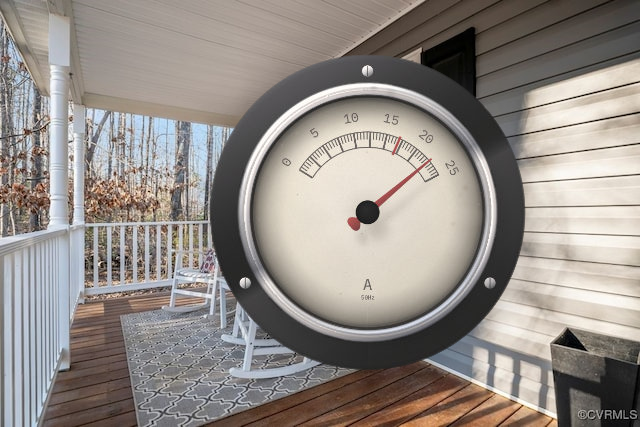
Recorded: 22.5 A
